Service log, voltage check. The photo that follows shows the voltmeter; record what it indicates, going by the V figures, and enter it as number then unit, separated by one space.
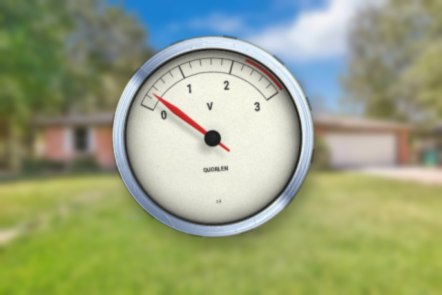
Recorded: 0.3 V
